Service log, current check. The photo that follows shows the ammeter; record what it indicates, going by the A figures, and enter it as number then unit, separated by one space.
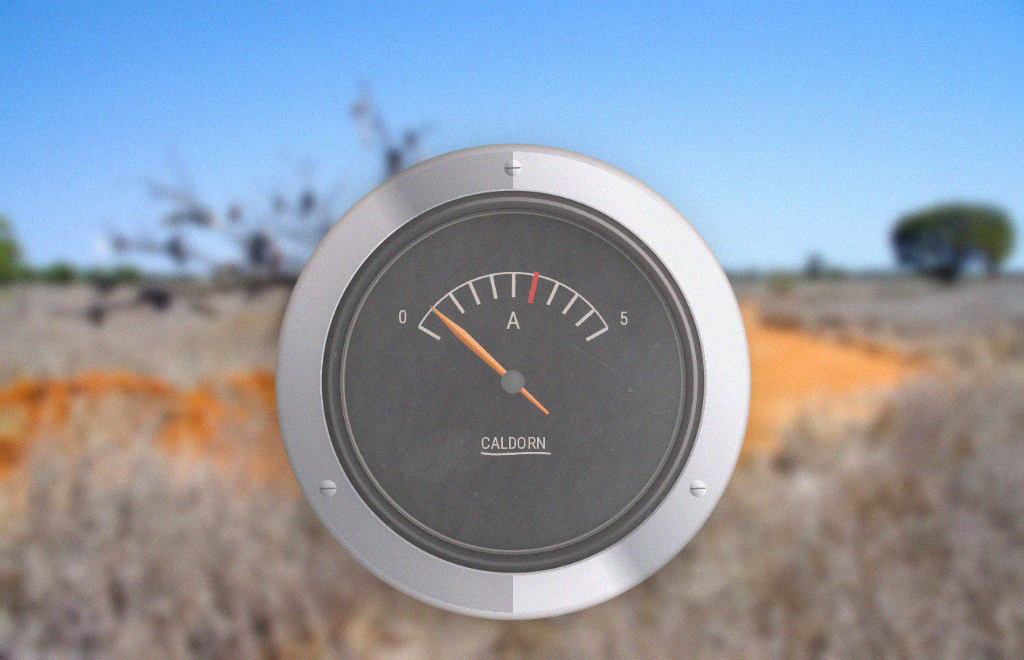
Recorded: 0.5 A
